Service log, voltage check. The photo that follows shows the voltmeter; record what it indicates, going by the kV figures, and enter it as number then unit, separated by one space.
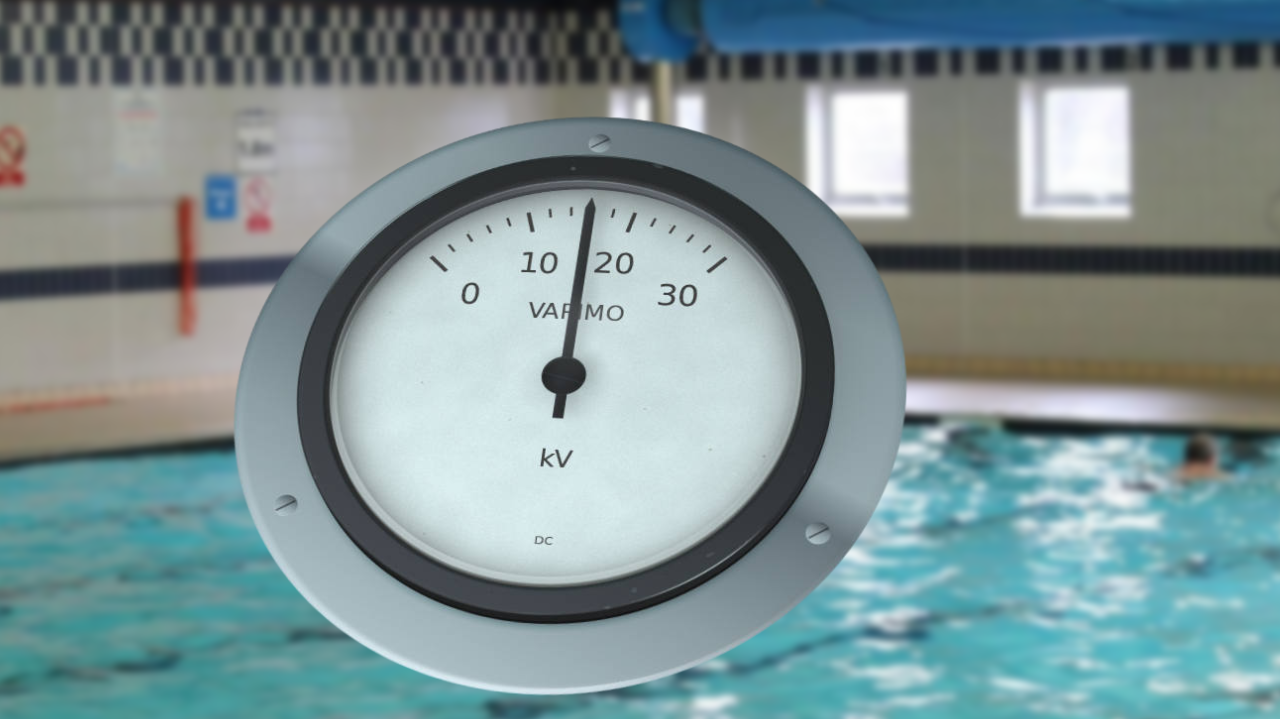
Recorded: 16 kV
